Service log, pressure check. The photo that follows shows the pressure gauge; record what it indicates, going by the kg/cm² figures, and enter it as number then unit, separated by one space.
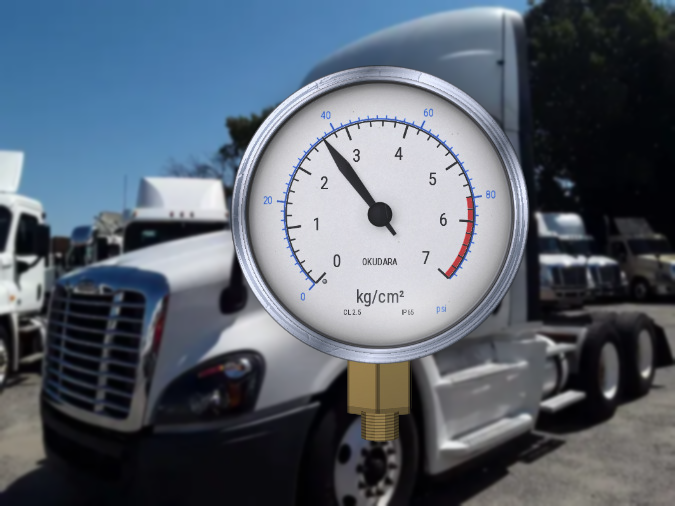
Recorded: 2.6 kg/cm²
